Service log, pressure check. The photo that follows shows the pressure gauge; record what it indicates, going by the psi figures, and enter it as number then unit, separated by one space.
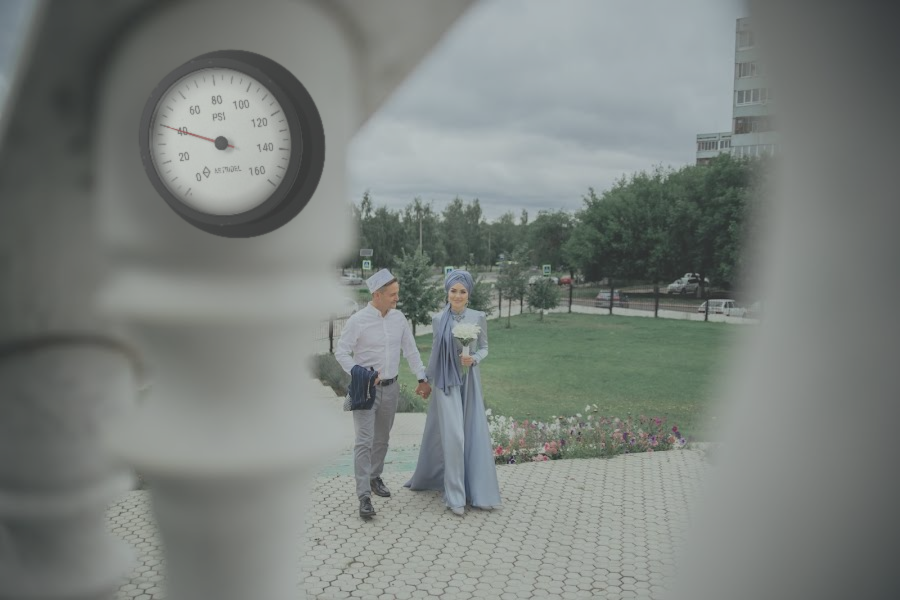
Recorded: 40 psi
